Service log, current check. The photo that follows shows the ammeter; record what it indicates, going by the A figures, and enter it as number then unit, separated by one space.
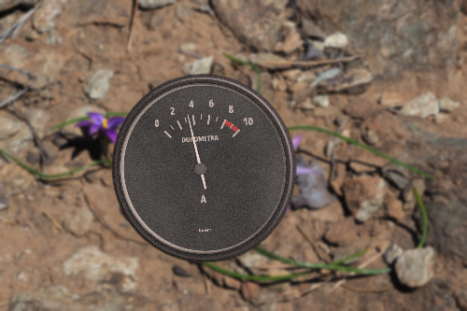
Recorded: 3.5 A
